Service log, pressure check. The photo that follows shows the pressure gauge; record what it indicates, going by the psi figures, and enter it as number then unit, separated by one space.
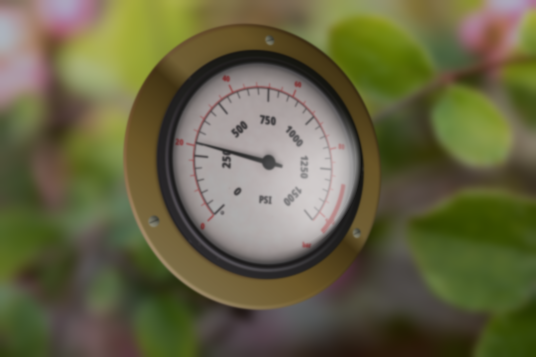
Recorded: 300 psi
